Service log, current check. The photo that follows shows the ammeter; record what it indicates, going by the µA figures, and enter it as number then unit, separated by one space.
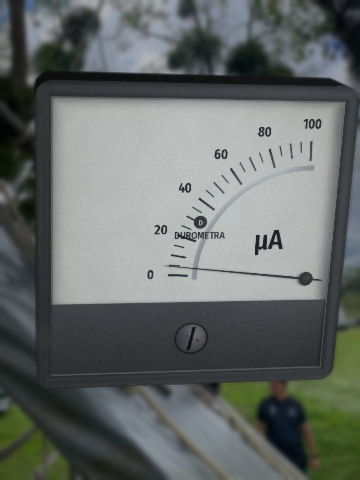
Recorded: 5 µA
